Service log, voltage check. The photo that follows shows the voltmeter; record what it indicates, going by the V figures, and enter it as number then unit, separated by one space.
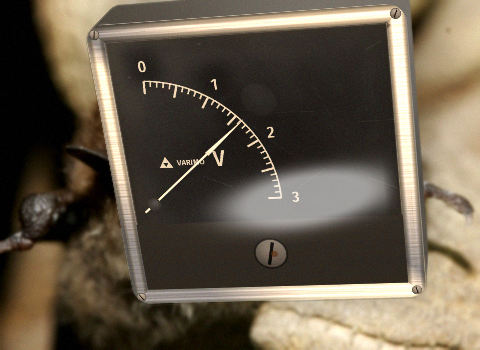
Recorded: 1.6 V
